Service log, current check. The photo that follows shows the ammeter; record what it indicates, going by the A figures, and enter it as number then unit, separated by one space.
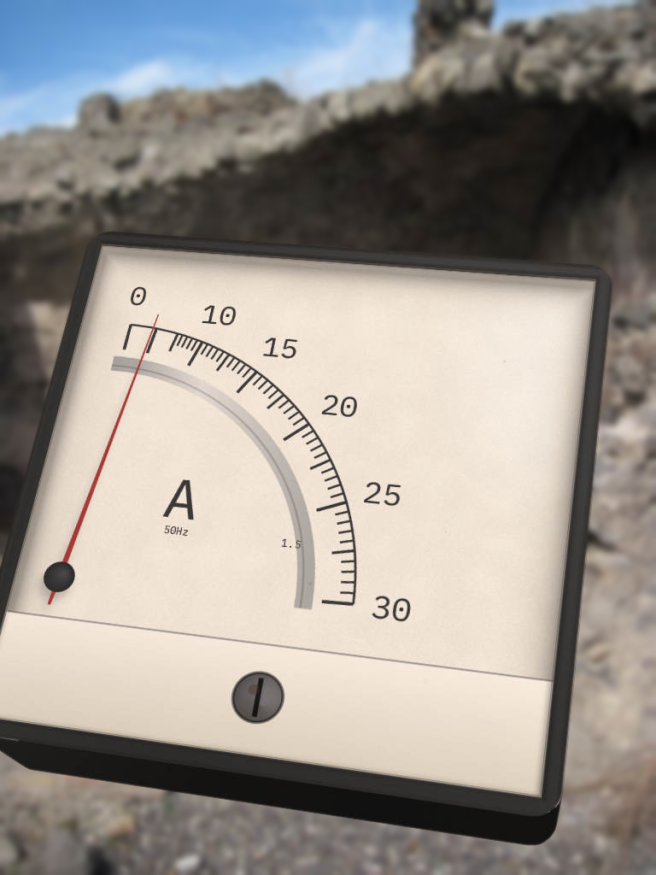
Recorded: 5 A
